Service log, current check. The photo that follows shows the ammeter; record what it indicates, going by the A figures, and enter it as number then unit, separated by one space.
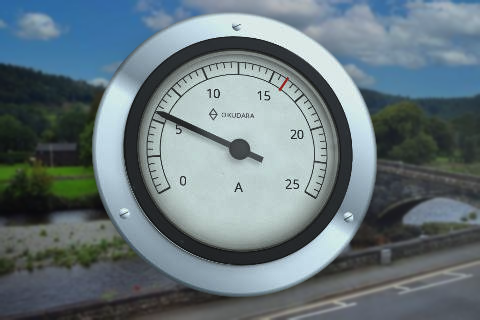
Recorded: 5.5 A
